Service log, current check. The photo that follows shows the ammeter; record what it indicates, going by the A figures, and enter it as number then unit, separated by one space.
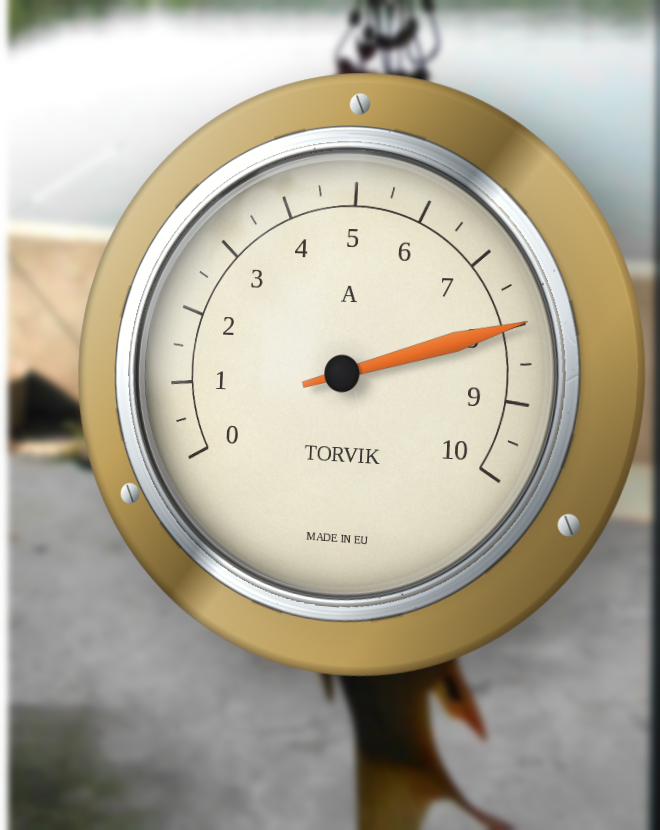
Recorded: 8 A
